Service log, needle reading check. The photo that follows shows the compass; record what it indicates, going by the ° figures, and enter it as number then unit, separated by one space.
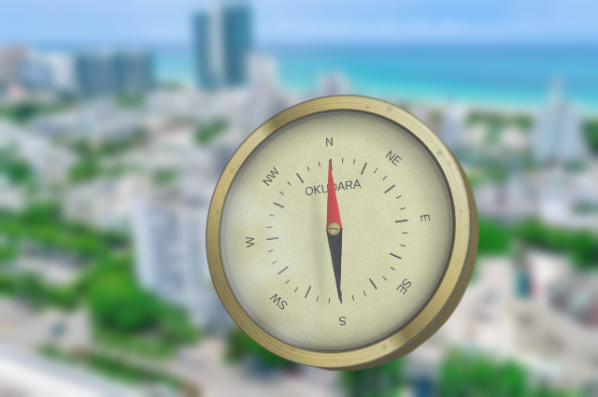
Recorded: 0 °
